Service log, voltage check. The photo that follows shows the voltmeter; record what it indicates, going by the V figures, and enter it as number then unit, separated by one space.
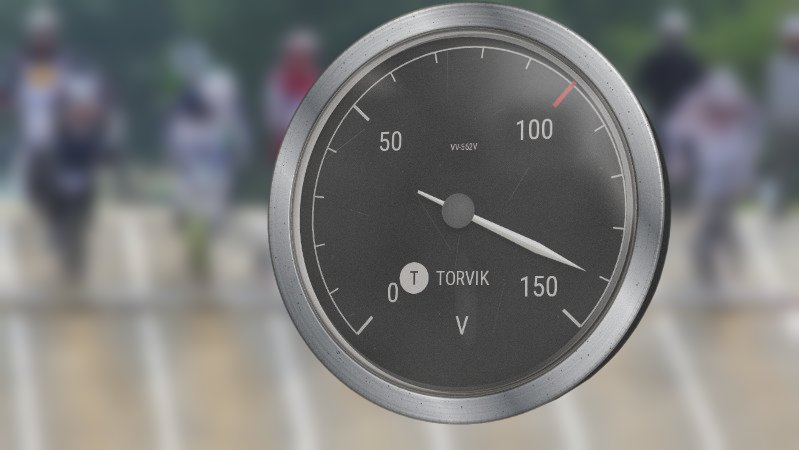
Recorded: 140 V
